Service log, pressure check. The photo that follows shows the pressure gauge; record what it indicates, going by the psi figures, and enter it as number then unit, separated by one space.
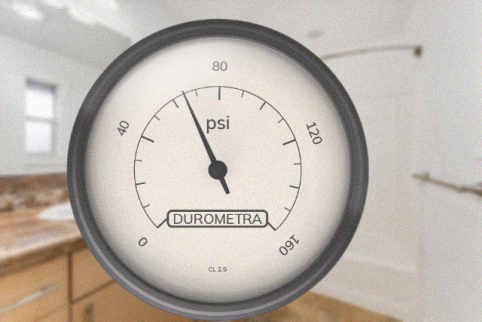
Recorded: 65 psi
